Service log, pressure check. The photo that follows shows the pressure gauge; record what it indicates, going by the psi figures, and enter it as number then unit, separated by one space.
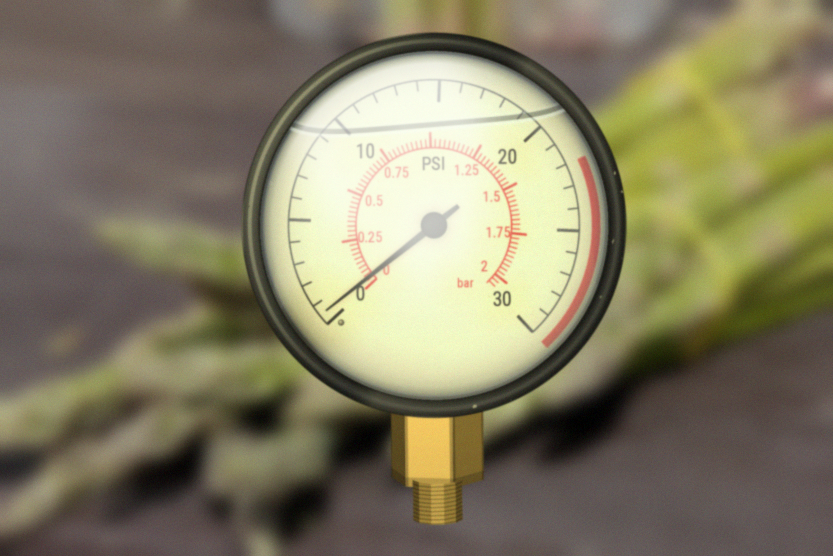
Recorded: 0.5 psi
